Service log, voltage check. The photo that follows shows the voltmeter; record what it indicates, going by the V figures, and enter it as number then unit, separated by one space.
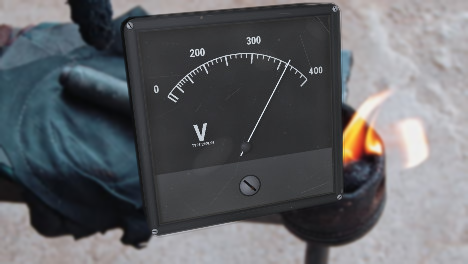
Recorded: 360 V
